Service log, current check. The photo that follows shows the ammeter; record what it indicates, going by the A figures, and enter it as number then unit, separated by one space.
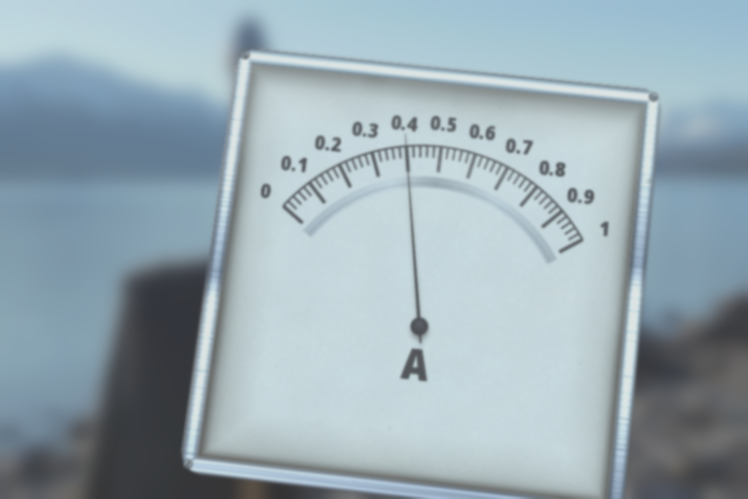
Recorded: 0.4 A
